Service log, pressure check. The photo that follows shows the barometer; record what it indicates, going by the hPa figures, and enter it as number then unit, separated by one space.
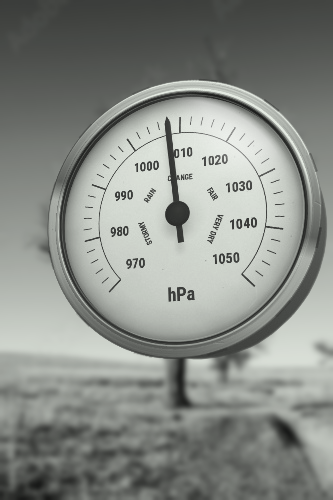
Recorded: 1008 hPa
